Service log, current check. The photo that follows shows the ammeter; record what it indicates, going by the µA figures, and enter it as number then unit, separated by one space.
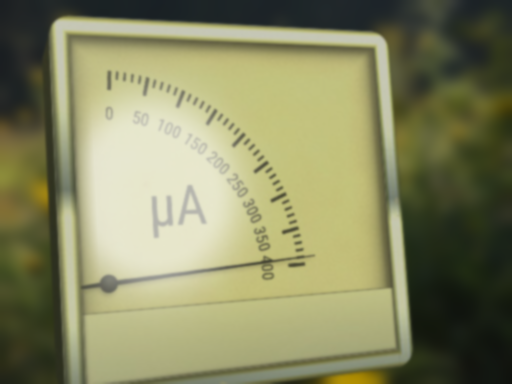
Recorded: 390 µA
